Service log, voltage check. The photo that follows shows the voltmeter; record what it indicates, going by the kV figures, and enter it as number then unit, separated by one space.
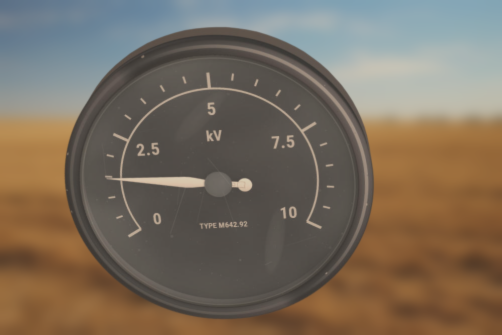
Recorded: 1.5 kV
